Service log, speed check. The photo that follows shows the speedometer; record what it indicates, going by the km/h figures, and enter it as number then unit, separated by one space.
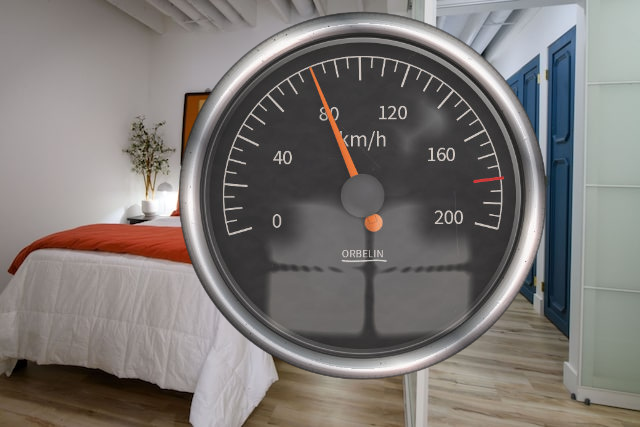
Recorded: 80 km/h
